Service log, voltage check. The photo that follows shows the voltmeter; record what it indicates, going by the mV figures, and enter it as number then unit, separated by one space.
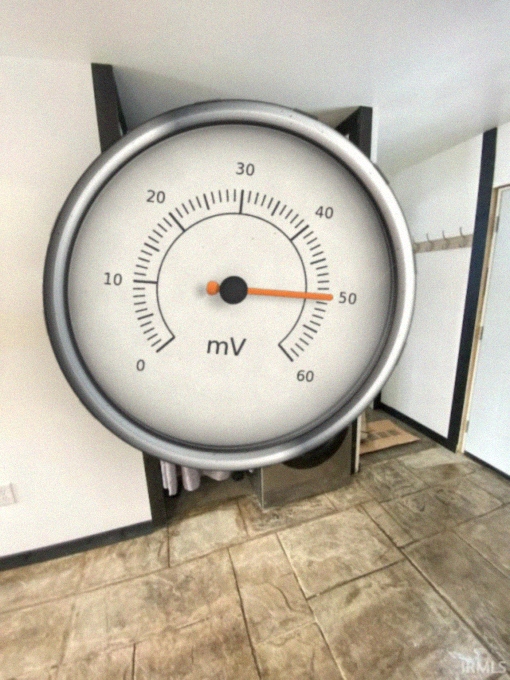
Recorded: 50 mV
